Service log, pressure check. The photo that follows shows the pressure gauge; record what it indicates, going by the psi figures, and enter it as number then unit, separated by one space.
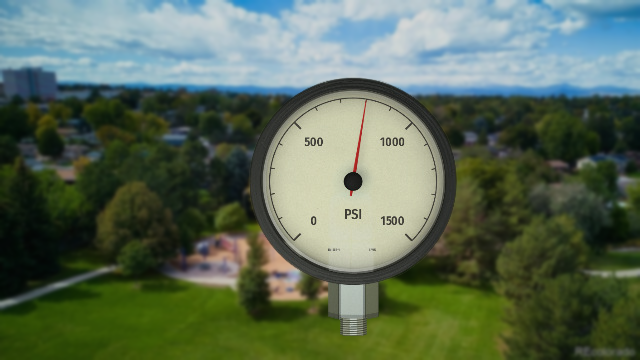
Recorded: 800 psi
